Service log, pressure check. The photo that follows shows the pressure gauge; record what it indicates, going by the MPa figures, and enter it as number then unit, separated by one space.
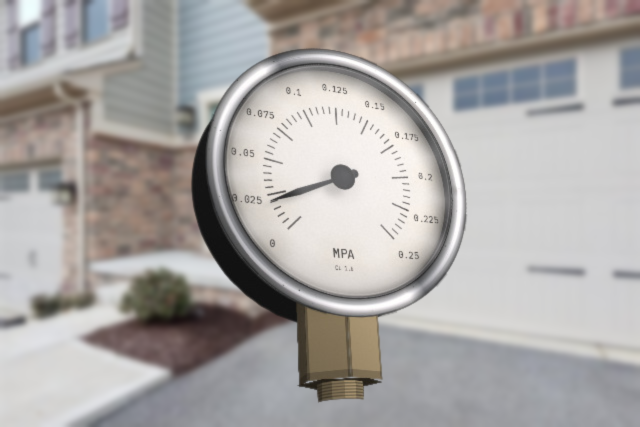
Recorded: 0.02 MPa
